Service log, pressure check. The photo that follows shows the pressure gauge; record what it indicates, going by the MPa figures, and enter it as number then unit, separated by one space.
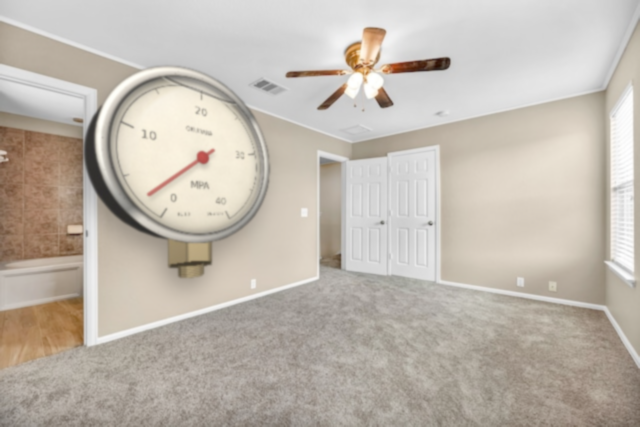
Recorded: 2.5 MPa
